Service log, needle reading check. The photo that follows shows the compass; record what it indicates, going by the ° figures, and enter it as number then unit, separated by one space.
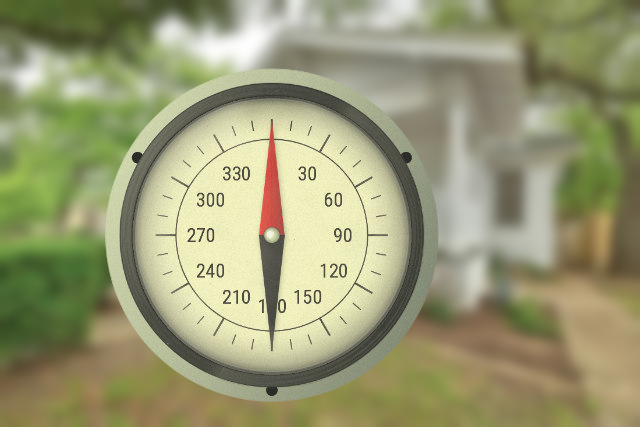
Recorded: 0 °
